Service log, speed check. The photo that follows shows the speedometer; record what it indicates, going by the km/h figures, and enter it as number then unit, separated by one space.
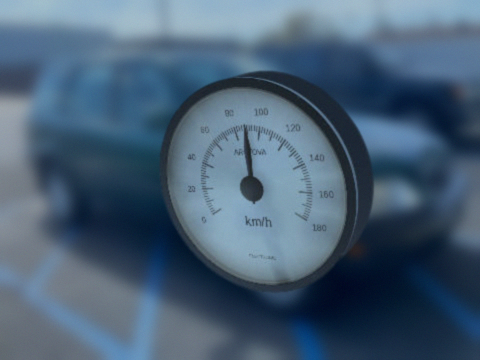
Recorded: 90 km/h
